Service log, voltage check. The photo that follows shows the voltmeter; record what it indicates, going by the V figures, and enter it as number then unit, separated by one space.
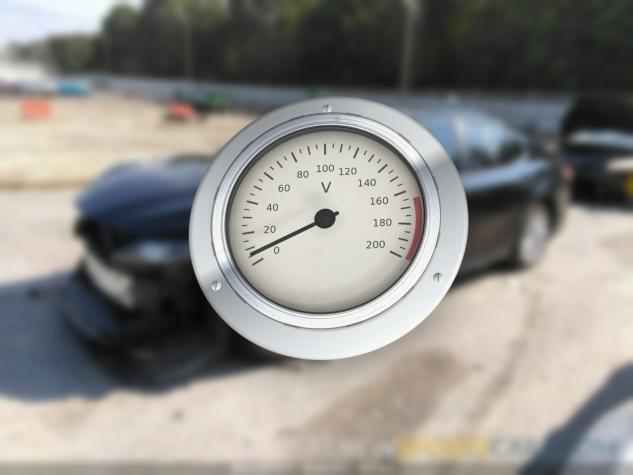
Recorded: 5 V
